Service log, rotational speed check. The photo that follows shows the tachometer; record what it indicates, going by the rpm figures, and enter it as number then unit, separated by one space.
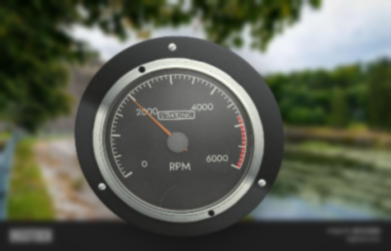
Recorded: 2000 rpm
